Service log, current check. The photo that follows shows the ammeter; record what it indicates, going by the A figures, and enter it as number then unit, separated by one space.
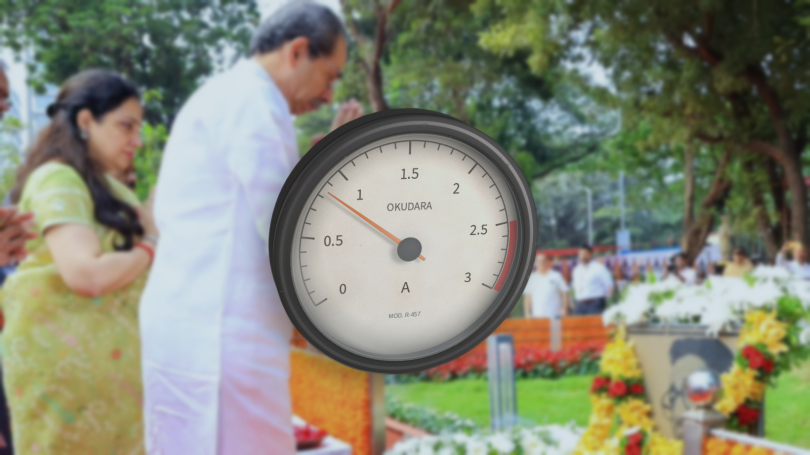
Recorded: 0.85 A
